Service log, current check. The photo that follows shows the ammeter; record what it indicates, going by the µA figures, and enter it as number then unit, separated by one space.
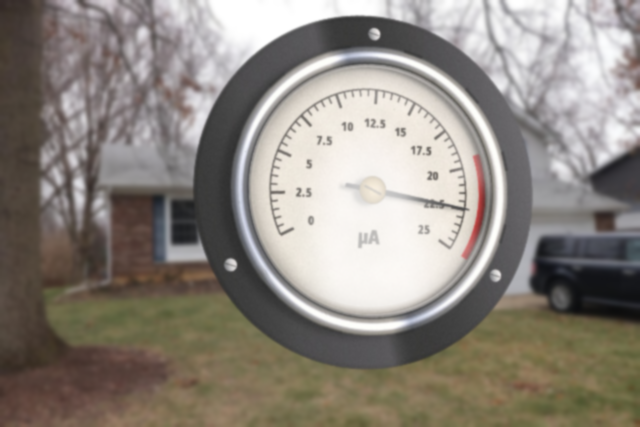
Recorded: 22.5 µA
